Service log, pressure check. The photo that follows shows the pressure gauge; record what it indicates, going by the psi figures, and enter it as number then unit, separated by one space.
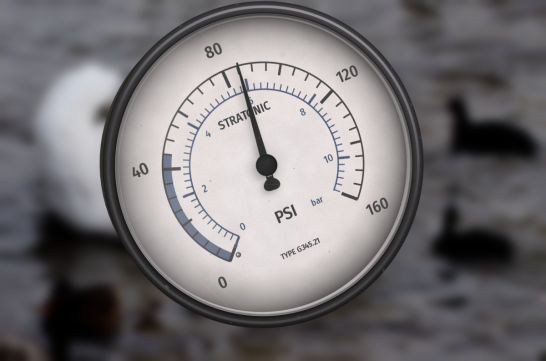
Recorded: 85 psi
